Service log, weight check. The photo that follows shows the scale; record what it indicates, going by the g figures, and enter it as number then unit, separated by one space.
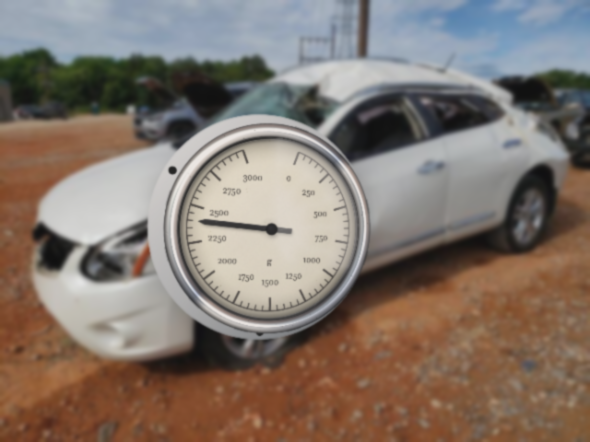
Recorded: 2400 g
